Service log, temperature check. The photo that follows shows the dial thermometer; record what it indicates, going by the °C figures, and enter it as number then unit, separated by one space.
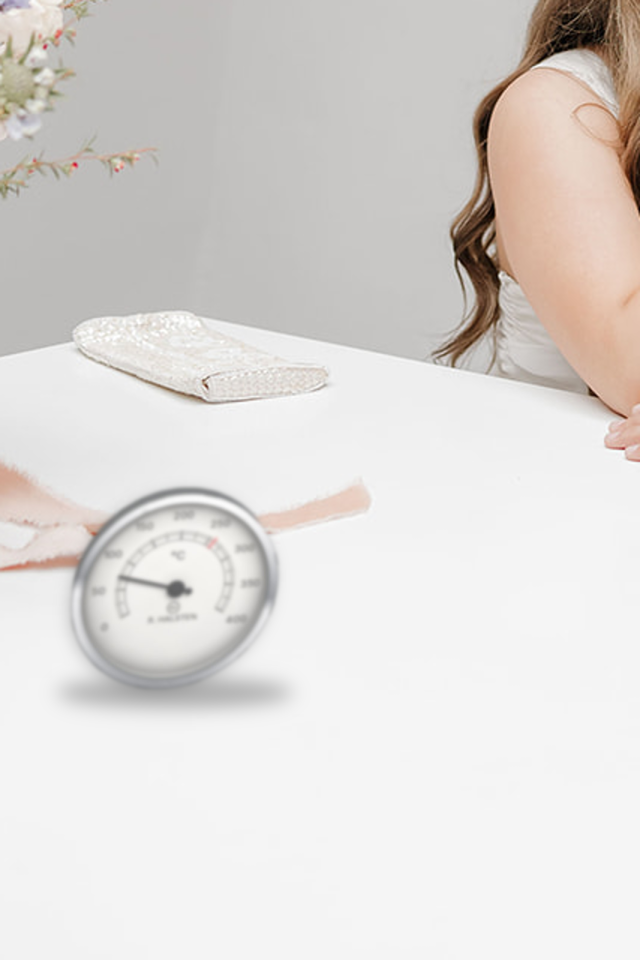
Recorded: 75 °C
